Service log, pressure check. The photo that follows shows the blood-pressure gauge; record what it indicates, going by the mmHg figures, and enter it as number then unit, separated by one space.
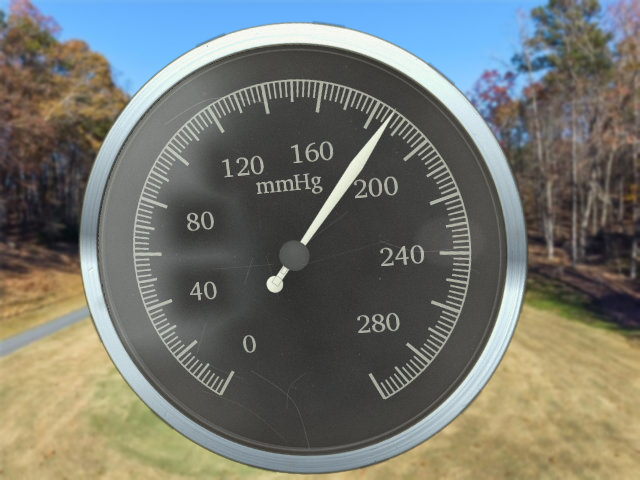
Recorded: 186 mmHg
